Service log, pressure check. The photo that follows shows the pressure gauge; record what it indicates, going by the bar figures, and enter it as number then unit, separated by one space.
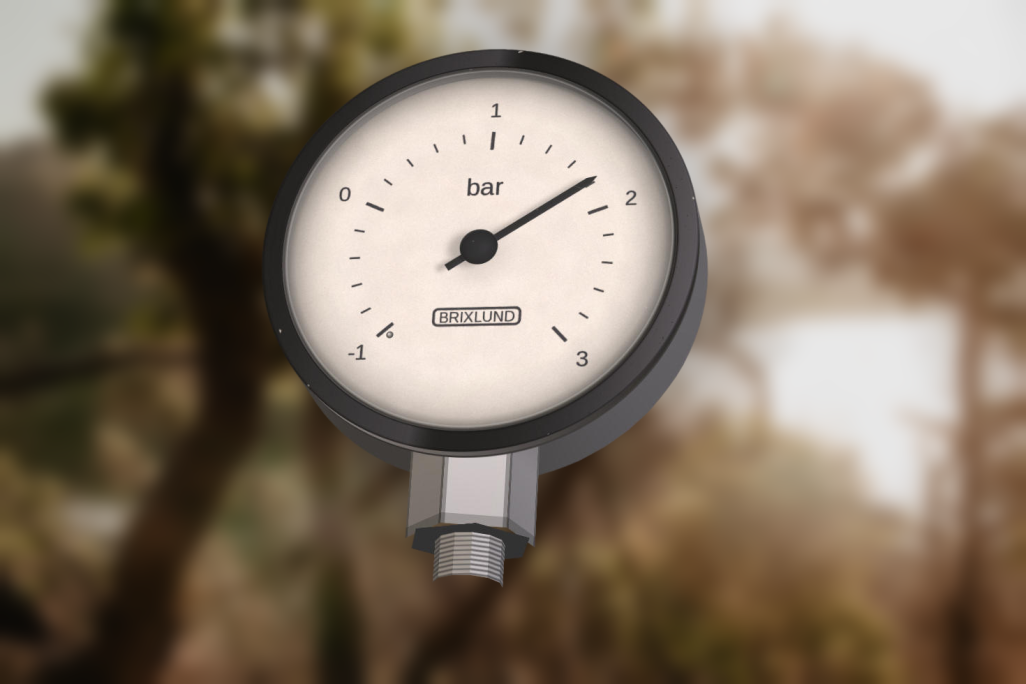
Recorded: 1.8 bar
